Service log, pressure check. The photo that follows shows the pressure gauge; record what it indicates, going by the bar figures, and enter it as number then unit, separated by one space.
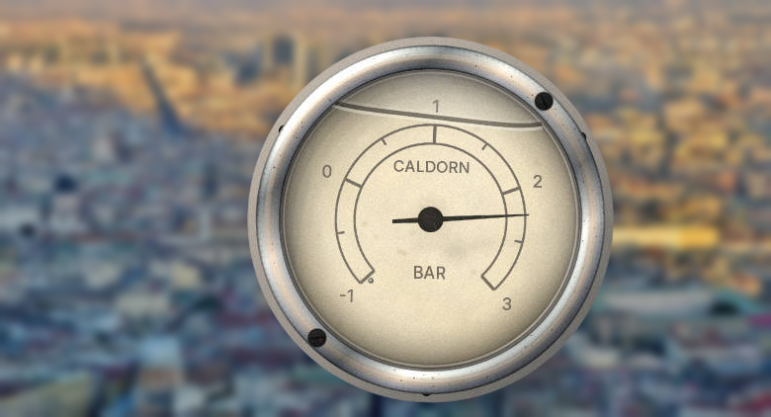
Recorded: 2.25 bar
